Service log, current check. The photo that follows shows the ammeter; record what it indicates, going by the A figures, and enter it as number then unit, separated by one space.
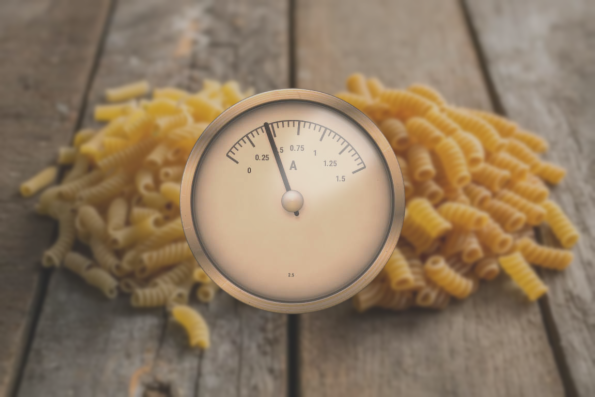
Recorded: 0.45 A
